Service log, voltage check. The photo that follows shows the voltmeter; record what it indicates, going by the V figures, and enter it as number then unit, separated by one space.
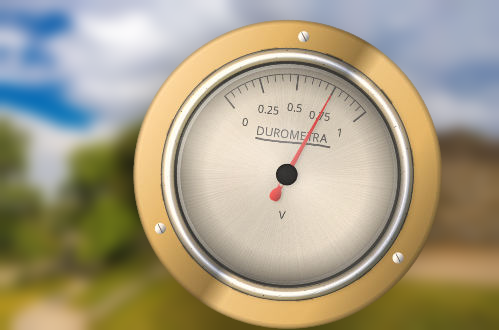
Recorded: 0.75 V
